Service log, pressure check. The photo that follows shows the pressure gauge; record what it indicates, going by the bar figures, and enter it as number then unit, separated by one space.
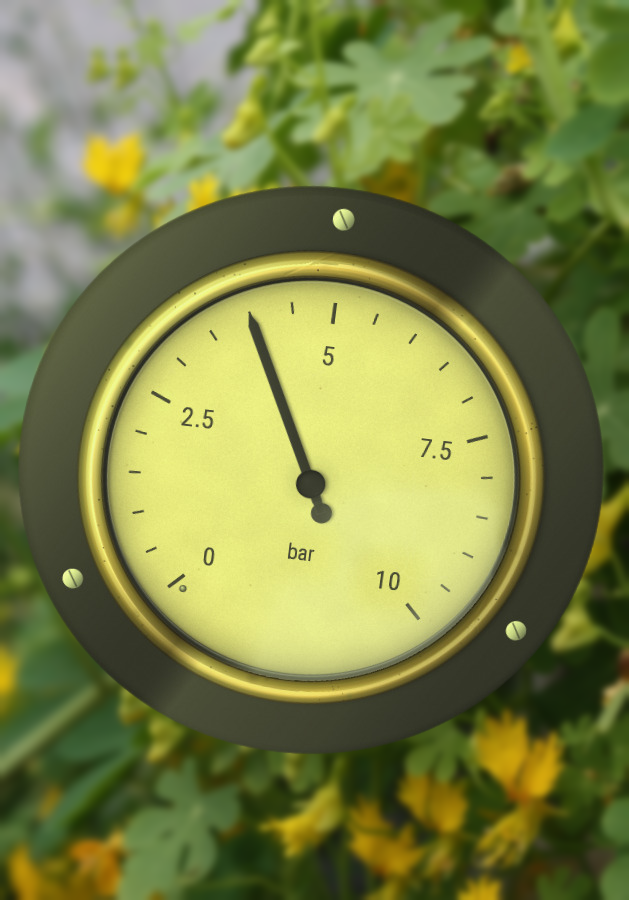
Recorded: 4 bar
